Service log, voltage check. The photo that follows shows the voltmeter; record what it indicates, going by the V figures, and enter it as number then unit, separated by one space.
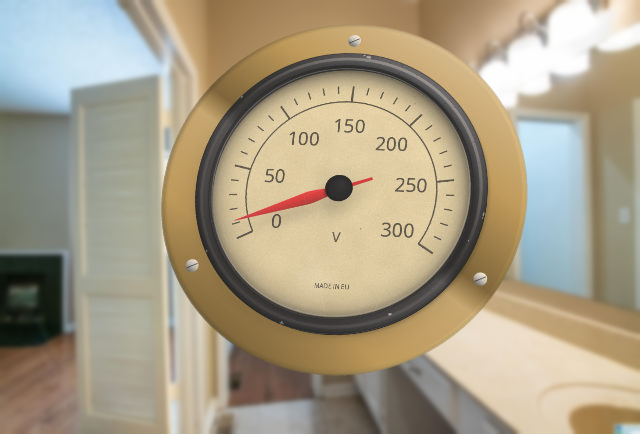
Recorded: 10 V
